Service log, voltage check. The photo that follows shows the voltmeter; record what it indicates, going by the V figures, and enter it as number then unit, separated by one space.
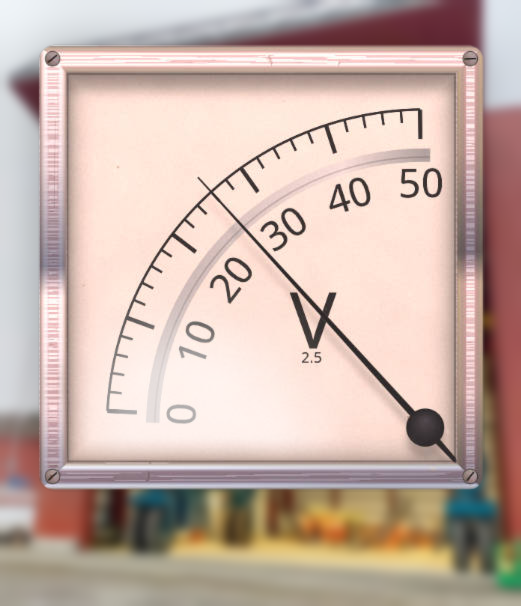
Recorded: 26 V
